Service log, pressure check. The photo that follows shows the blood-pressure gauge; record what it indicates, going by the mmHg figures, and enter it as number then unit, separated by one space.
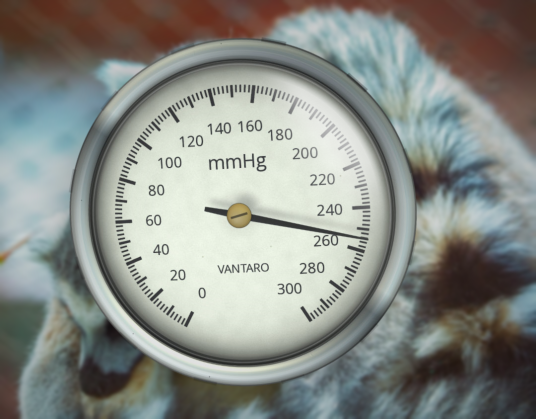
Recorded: 254 mmHg
